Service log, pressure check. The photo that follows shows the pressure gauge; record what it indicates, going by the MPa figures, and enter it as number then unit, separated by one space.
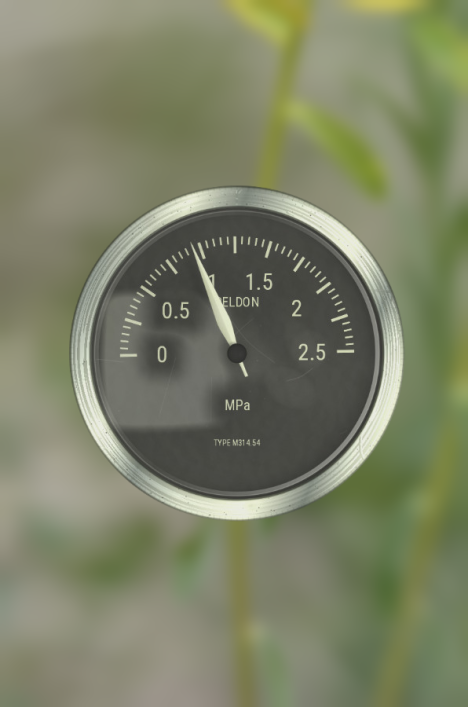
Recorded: 0.95 MPa
